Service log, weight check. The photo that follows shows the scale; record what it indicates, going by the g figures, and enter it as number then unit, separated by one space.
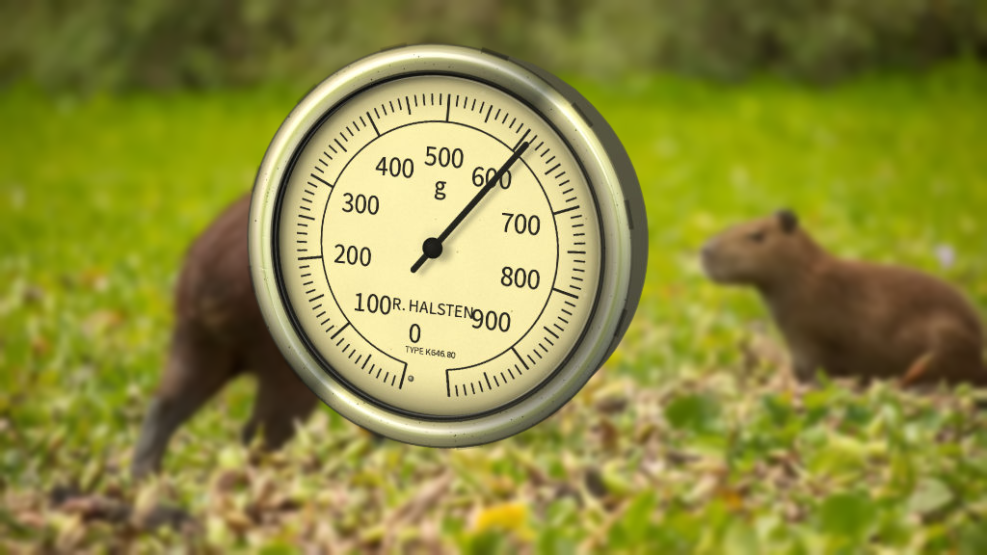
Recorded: 610 g
